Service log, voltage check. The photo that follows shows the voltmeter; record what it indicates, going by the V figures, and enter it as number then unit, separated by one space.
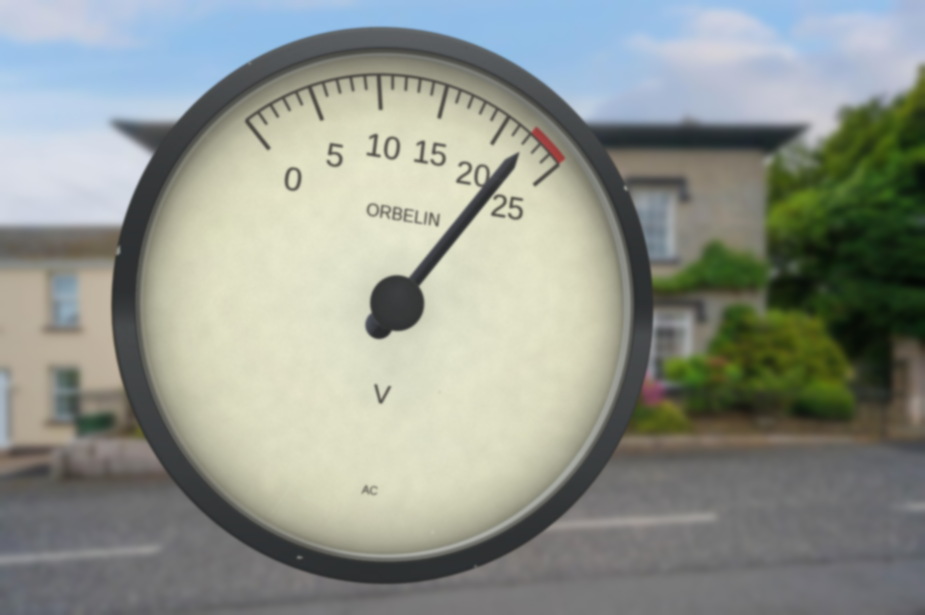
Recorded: 22 V
